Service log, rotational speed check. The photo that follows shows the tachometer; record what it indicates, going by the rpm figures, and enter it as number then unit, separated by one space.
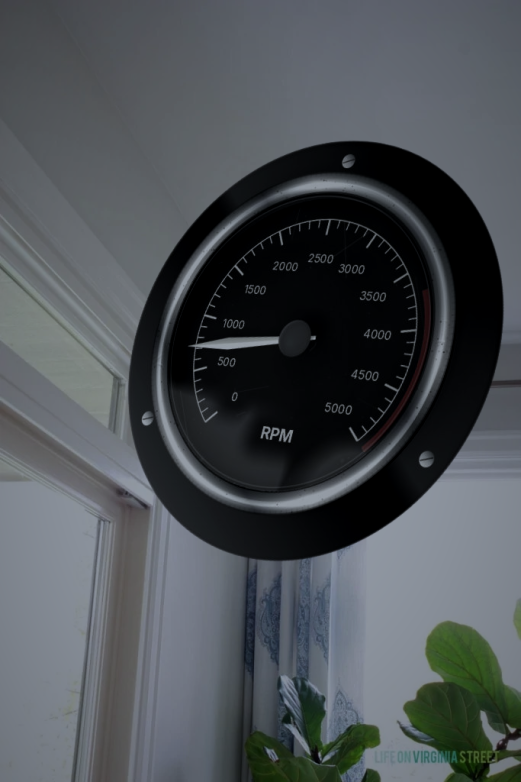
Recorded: 700 rpm
